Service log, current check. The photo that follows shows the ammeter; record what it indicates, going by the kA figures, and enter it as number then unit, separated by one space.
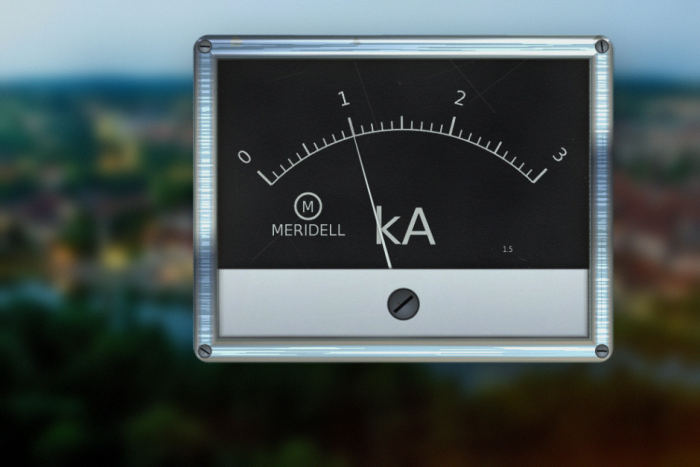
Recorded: 1 kA
